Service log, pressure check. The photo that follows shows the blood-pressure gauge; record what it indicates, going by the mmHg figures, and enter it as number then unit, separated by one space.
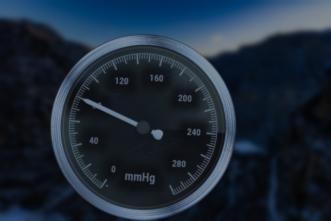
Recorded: 80 mmHg
